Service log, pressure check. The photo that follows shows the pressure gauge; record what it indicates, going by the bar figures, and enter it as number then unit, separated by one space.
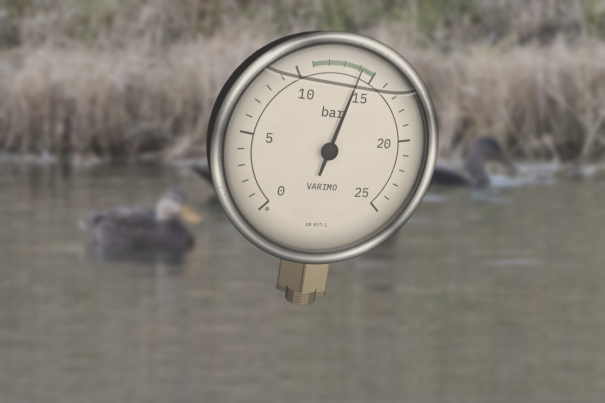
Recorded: 14 bar
